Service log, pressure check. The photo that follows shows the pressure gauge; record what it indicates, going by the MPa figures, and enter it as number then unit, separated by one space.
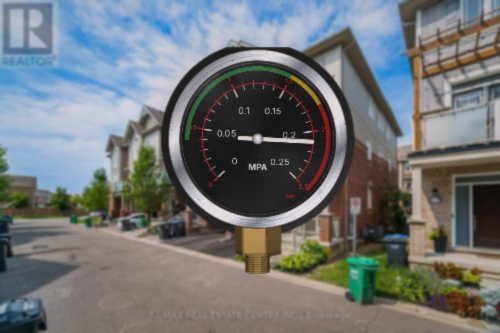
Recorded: 0.21 MPa
